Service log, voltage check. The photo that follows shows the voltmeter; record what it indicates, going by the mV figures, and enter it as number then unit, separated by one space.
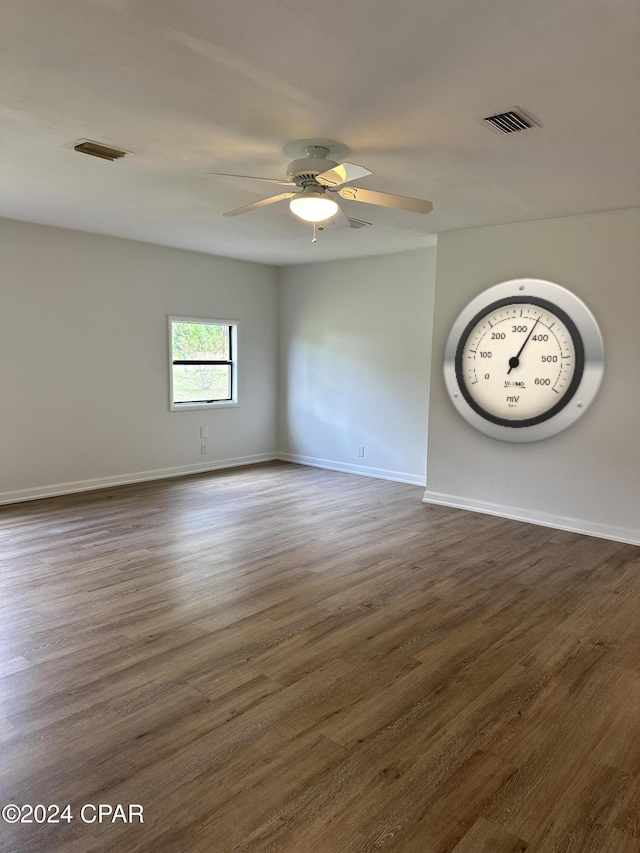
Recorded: 360 mV
